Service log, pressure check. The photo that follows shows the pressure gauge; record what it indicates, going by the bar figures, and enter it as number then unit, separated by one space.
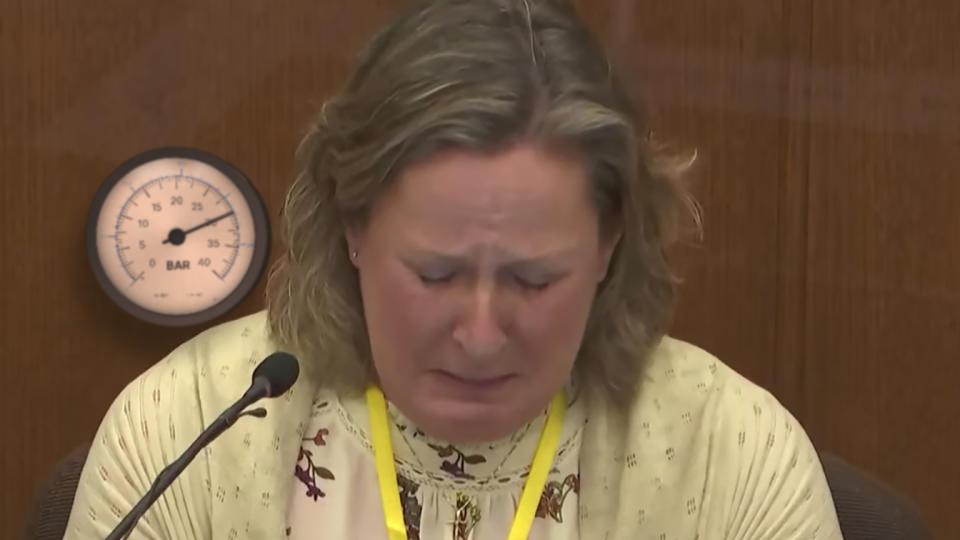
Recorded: 30 bar
